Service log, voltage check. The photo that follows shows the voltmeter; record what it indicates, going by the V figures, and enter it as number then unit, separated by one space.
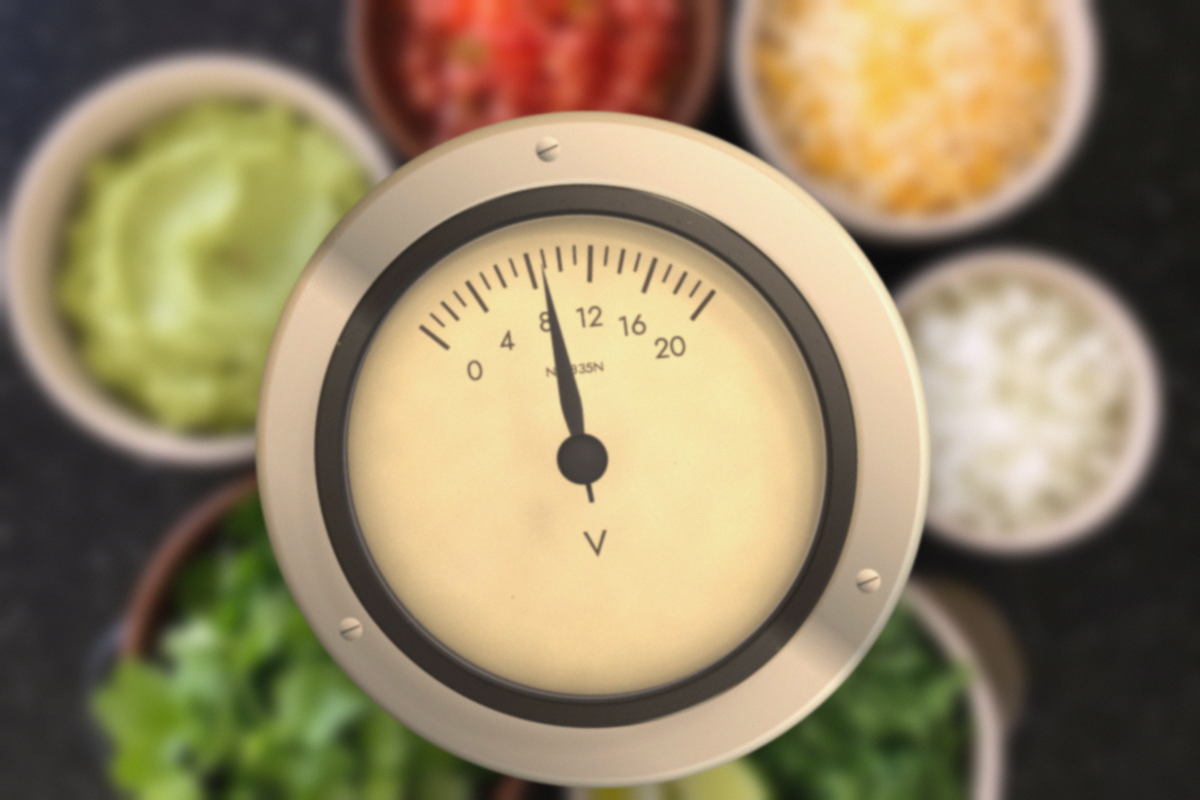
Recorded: 9 V
